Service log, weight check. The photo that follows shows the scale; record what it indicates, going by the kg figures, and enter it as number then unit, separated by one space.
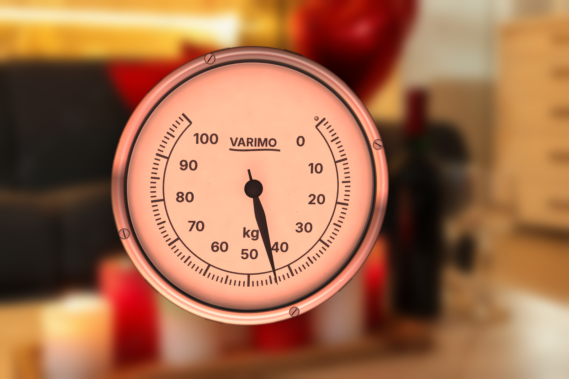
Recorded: 44 kg
